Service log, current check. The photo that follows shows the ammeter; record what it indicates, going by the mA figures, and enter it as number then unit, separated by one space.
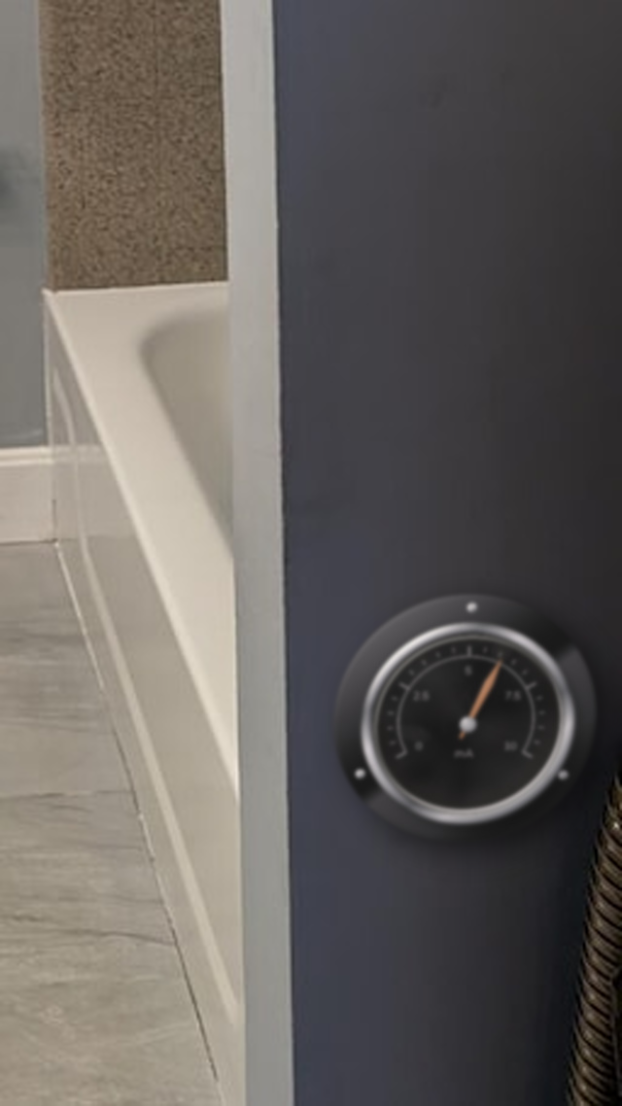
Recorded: 6 mA
